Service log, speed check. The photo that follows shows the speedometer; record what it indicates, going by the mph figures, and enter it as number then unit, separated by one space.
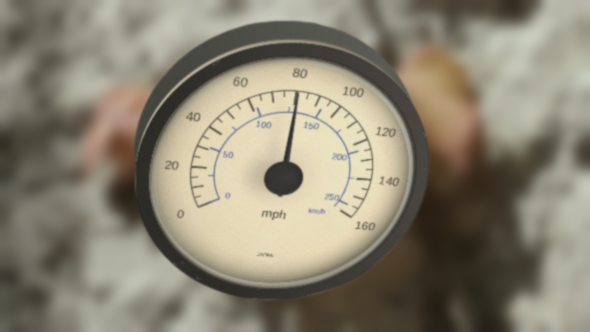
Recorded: 80 mph
